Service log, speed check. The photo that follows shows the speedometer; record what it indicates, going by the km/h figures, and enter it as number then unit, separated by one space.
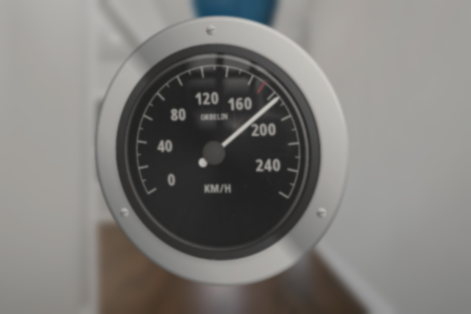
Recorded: 185 km/h
